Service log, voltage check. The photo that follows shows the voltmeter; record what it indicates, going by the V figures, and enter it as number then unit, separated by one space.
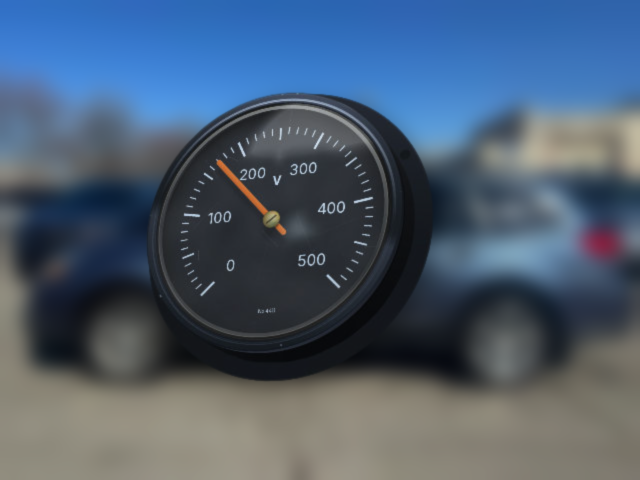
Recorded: 170 V
